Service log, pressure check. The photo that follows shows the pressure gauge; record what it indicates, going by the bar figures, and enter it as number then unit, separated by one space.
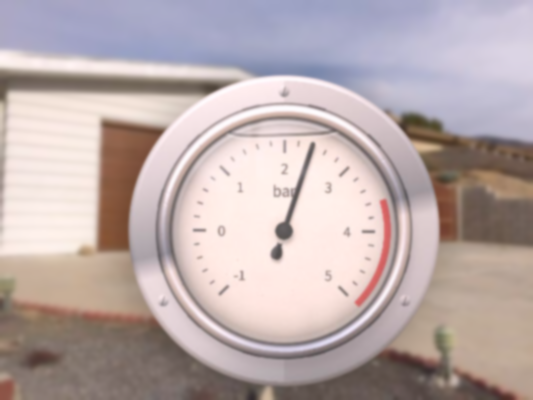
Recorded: 2.4 bar
